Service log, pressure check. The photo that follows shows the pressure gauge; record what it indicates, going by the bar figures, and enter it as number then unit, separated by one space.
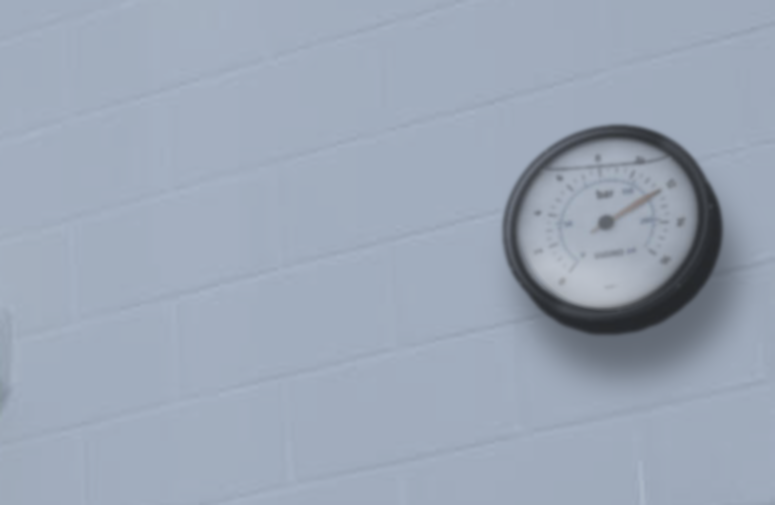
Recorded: 12 bar
